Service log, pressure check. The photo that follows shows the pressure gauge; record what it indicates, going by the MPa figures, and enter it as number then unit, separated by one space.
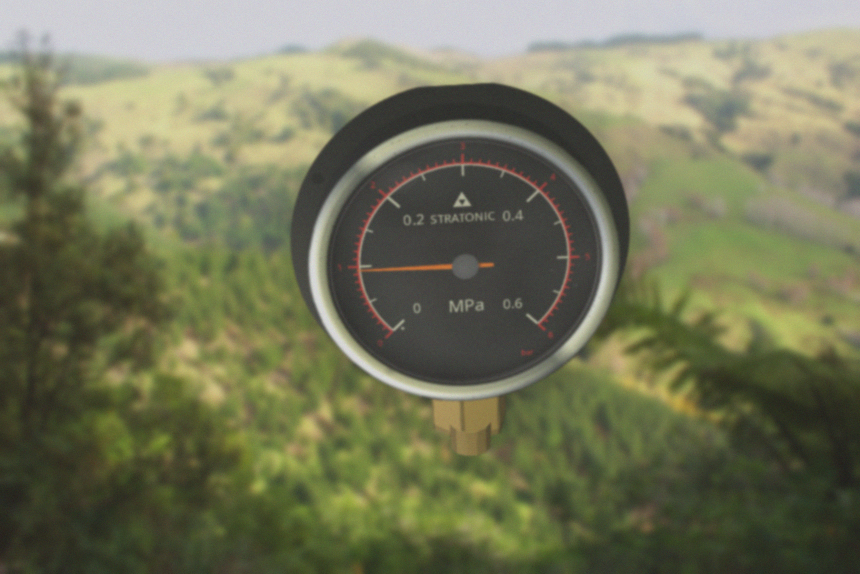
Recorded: 0.1 MPa
